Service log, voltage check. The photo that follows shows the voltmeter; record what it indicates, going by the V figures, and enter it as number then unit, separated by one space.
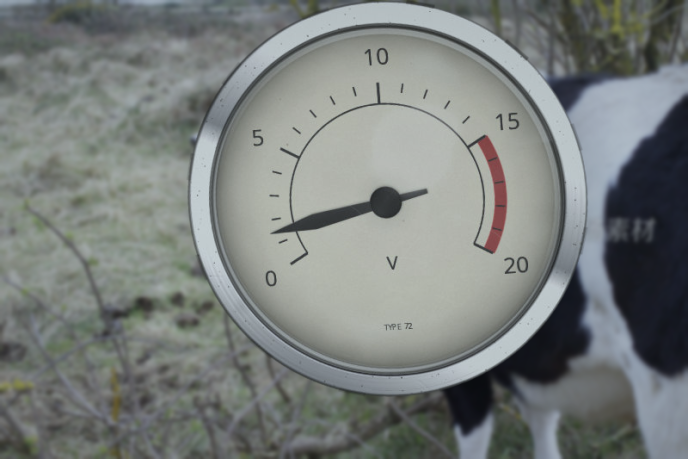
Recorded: 1.5 V
